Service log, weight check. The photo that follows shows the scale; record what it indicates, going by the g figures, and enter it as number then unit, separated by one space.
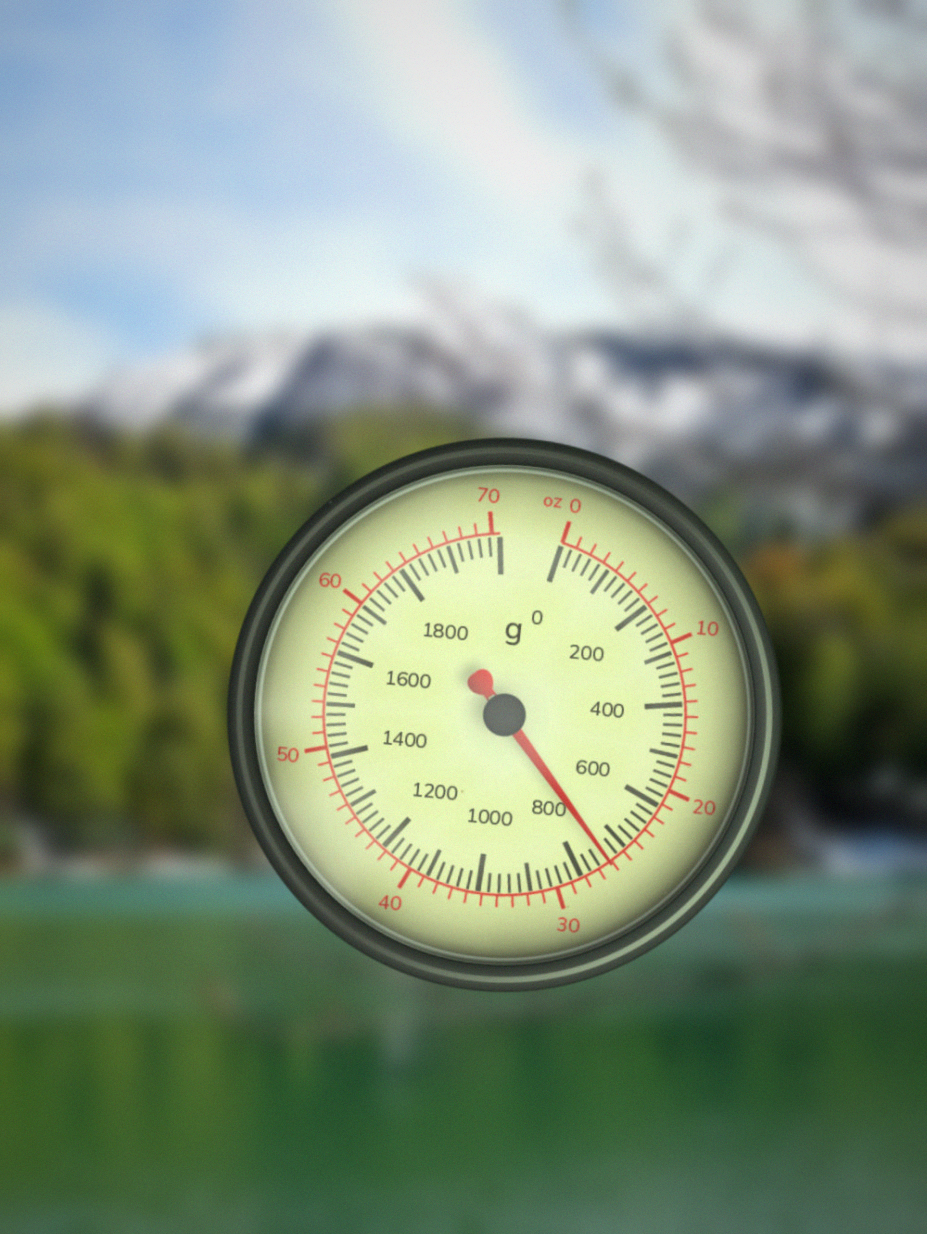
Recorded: 740 g
